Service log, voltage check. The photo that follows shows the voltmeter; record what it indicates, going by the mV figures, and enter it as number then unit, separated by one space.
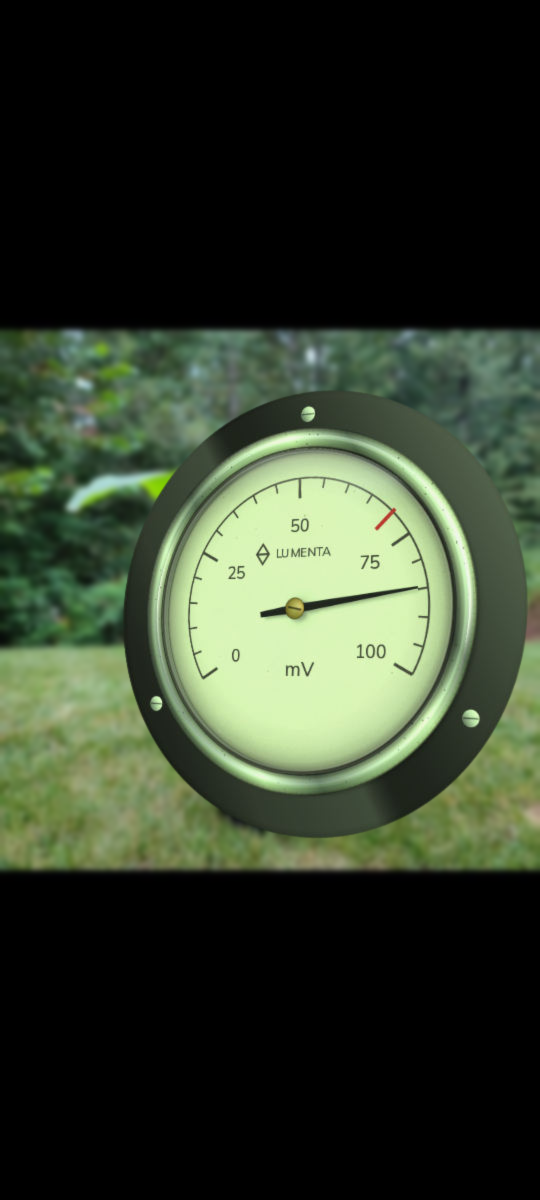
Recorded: 85 mV
